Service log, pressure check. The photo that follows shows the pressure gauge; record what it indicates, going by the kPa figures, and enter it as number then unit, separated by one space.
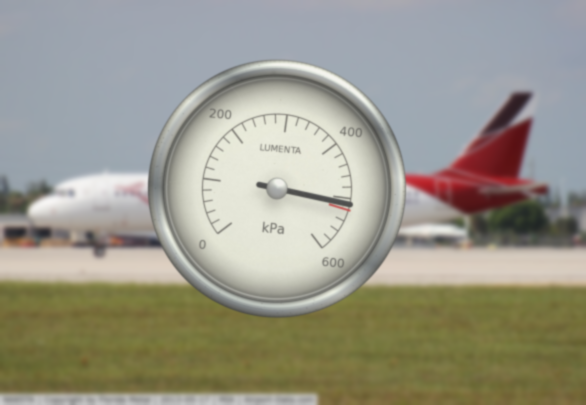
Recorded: 510 kPa
